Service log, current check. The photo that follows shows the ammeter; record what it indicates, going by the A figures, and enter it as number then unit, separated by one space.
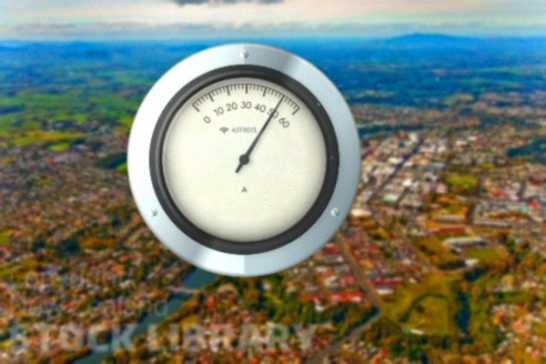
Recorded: 50 A
